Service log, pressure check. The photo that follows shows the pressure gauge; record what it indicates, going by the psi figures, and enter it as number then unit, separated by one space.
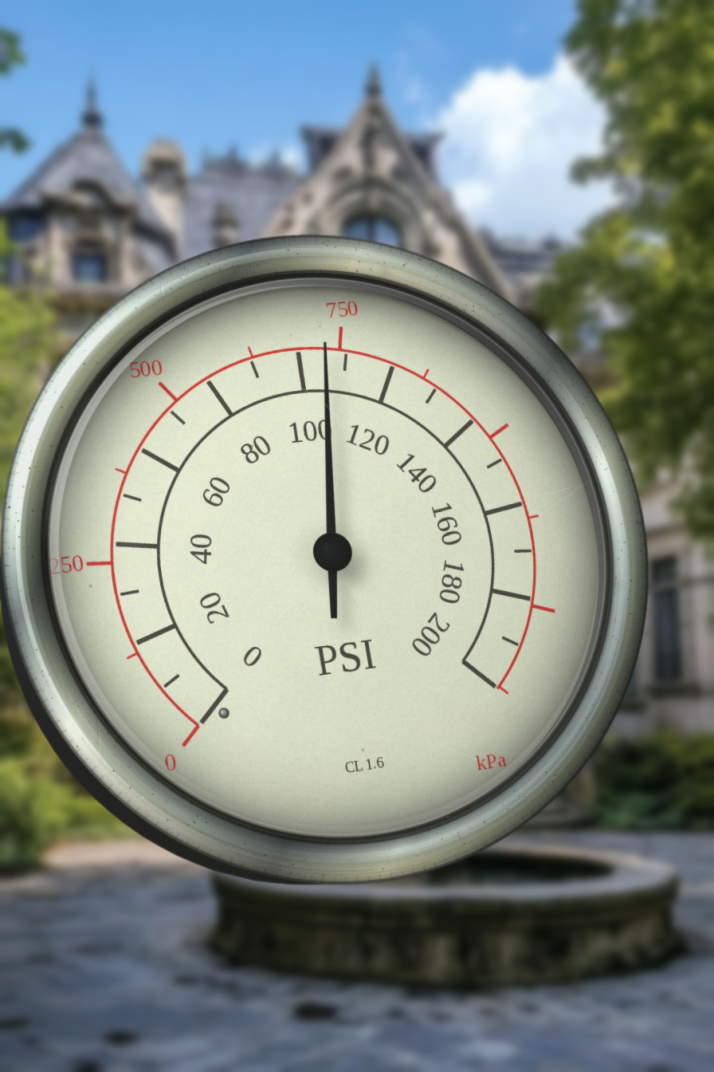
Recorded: 105 psi
